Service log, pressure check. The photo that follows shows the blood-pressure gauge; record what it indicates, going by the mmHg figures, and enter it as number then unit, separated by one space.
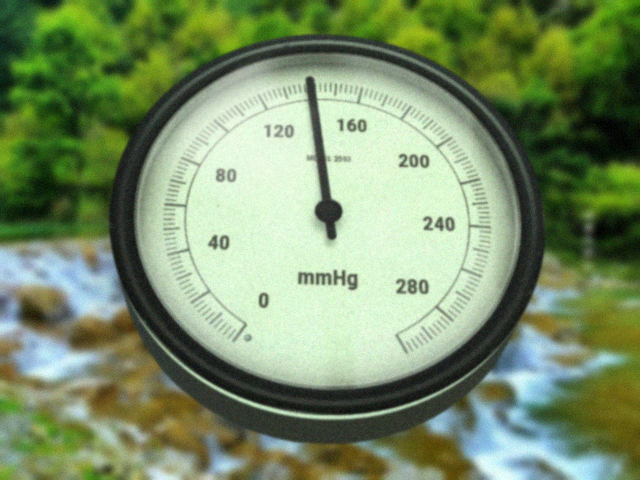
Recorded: 140 mmHg
